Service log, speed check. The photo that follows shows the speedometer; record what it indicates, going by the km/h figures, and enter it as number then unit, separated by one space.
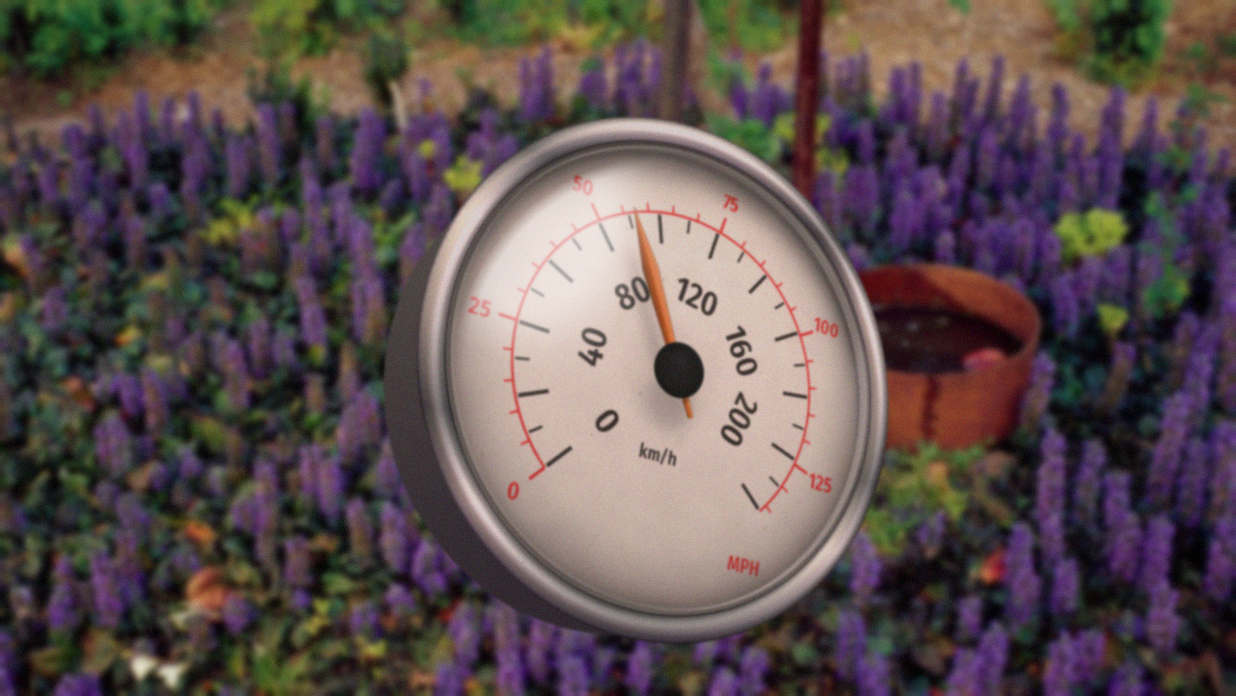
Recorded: 90 km/h
